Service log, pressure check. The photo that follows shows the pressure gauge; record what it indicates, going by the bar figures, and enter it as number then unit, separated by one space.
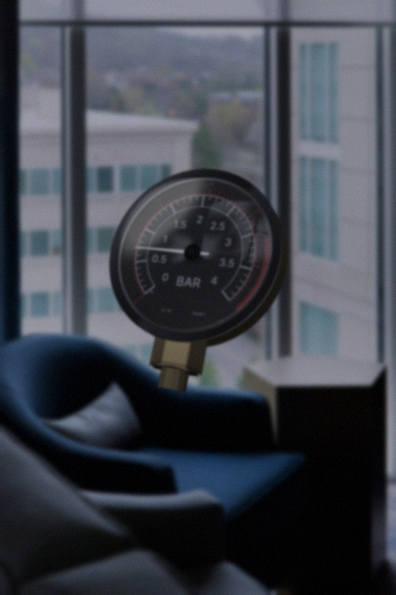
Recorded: 0.7 bar
